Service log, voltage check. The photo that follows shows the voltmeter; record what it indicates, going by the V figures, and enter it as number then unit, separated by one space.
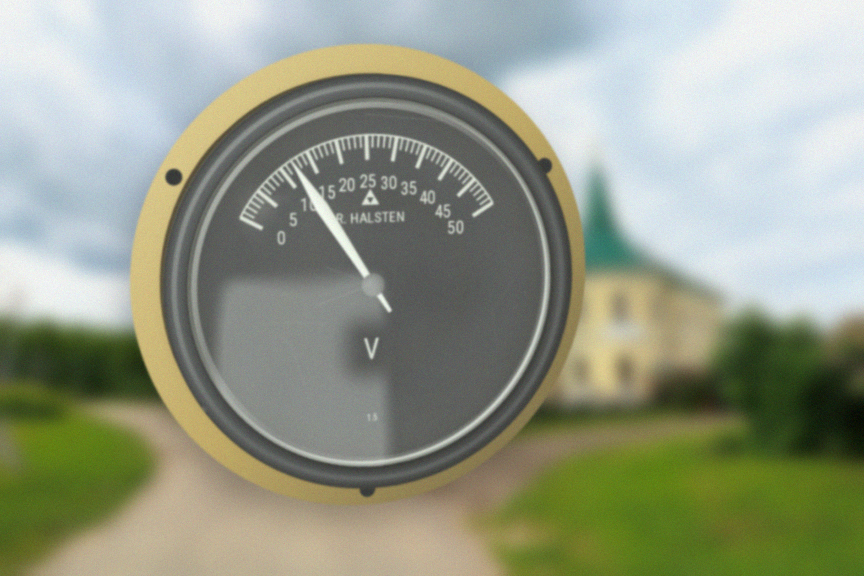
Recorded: 12 V
